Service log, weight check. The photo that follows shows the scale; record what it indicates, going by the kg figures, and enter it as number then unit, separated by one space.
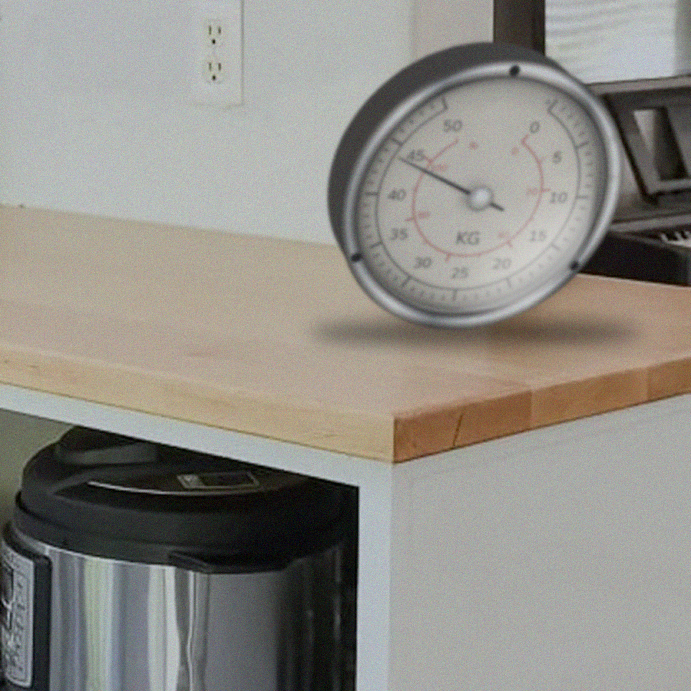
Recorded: 44 kg
